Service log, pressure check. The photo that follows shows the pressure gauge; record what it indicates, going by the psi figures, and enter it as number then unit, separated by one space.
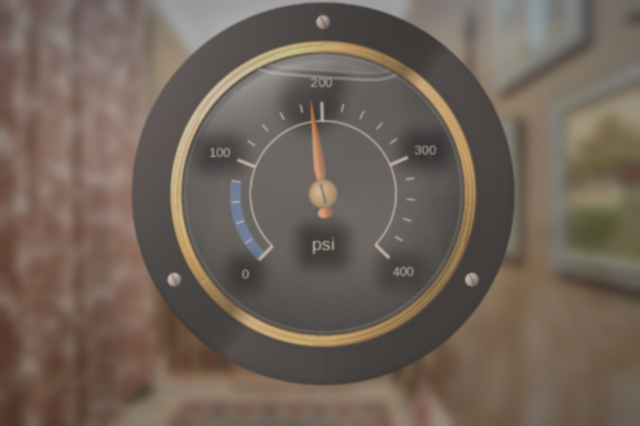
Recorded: 190 psi
